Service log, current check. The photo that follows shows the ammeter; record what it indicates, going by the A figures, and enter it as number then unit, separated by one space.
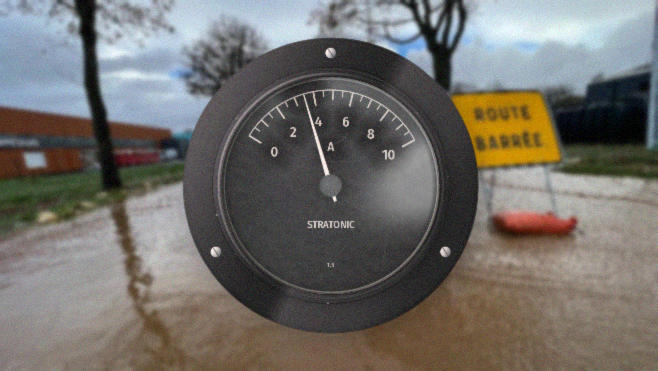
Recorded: 3.5 A
